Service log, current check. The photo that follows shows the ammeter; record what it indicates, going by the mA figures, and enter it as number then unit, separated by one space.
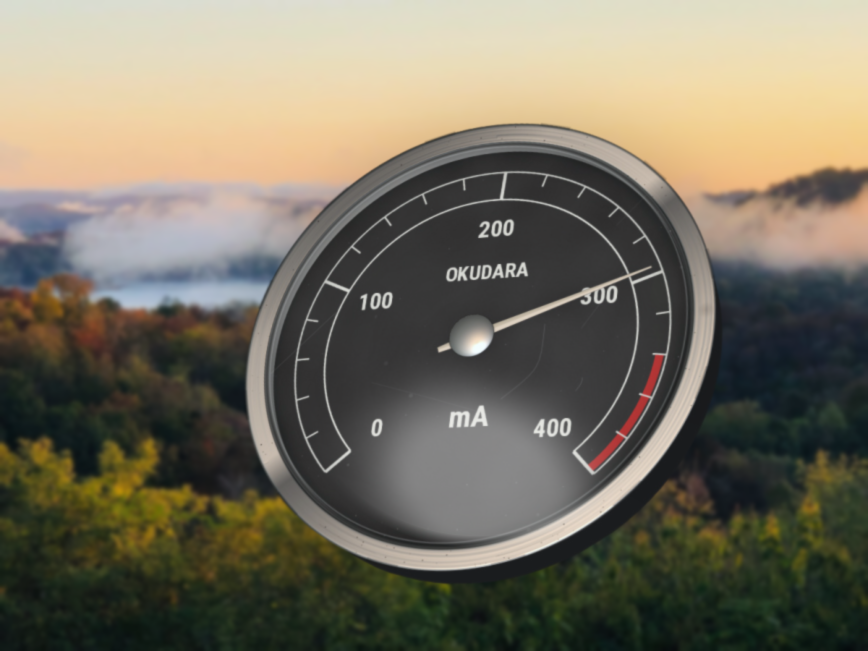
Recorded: 300 mA
